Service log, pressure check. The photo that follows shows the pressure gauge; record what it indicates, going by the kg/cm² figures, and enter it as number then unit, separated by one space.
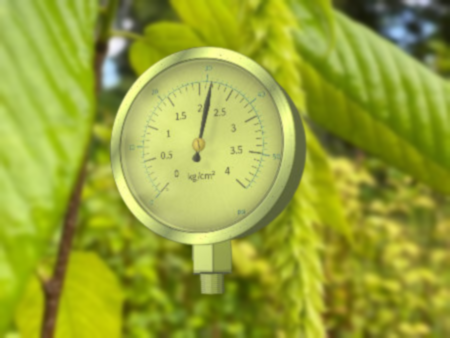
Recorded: 2.2 kg/cm²
